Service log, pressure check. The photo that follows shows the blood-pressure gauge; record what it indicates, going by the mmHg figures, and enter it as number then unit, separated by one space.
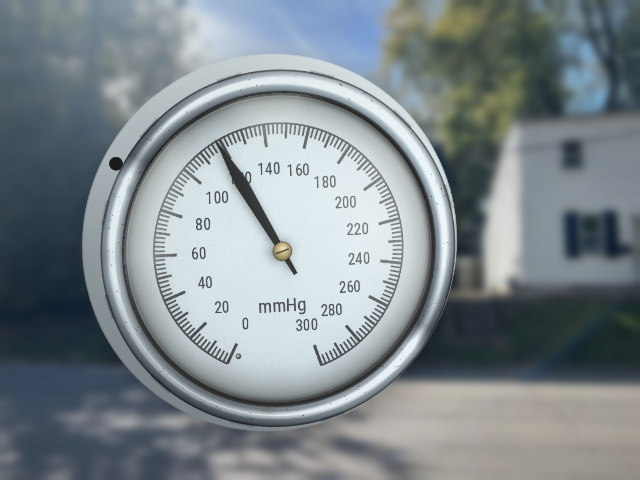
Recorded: 118 mmHg
